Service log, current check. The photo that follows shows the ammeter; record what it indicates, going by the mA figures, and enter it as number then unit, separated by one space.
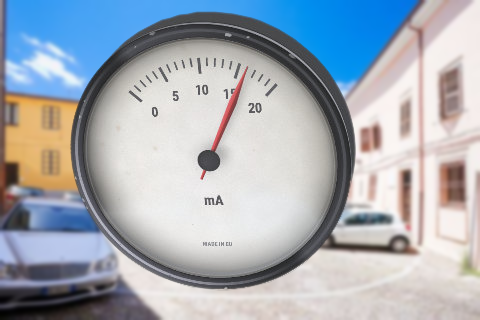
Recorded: 16 mA
